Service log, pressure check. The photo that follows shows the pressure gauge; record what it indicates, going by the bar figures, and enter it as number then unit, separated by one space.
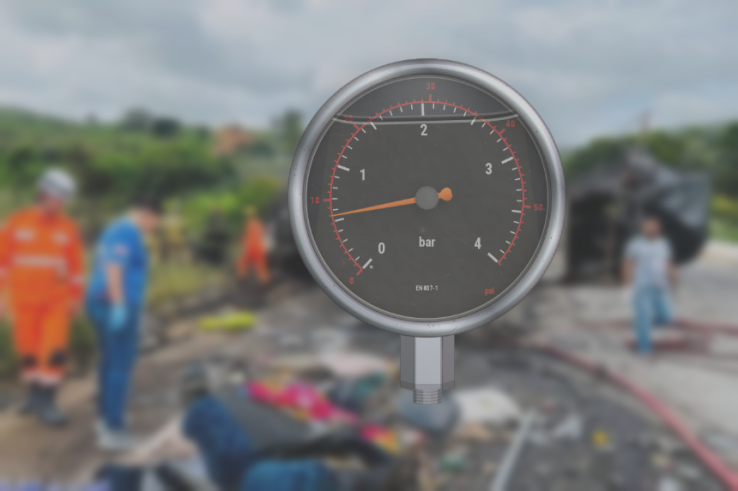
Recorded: 0.55 bar
